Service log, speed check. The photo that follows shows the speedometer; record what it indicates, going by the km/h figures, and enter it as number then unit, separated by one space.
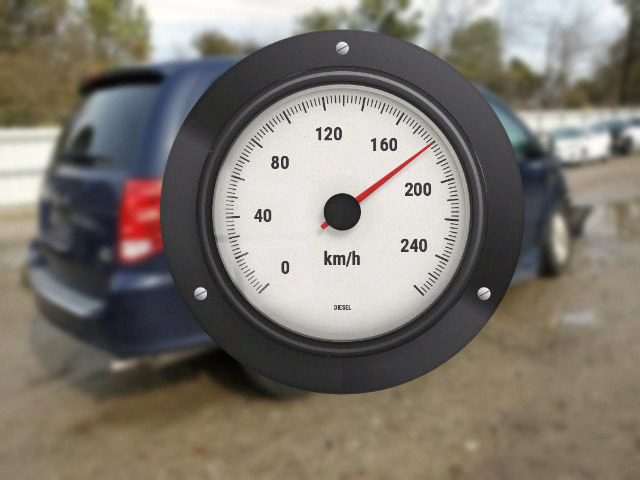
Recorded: 180 km/h
